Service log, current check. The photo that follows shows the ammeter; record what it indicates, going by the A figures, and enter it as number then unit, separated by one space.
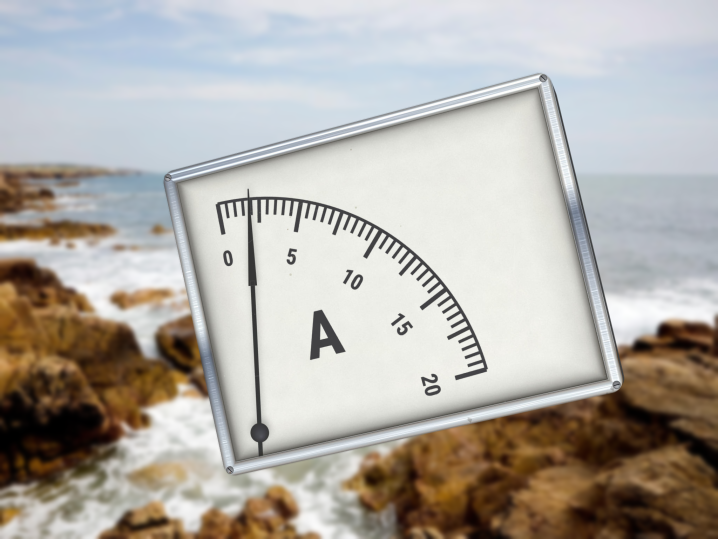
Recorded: 2 A
